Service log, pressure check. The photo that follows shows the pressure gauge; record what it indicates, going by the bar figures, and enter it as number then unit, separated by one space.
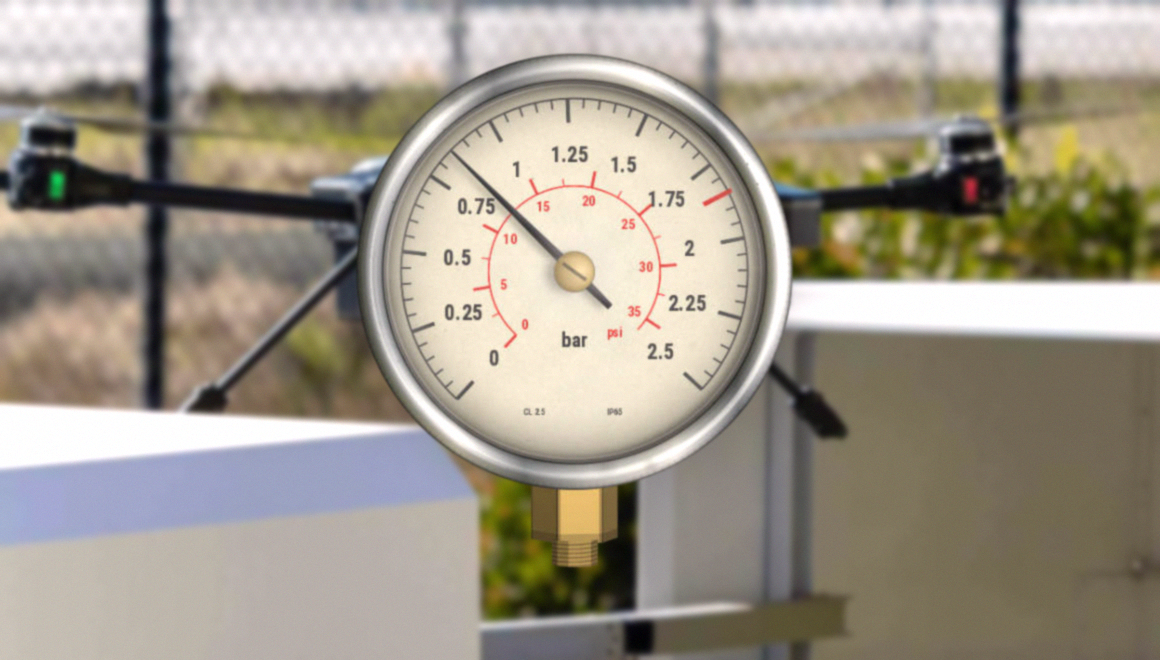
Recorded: 0.85 bar
